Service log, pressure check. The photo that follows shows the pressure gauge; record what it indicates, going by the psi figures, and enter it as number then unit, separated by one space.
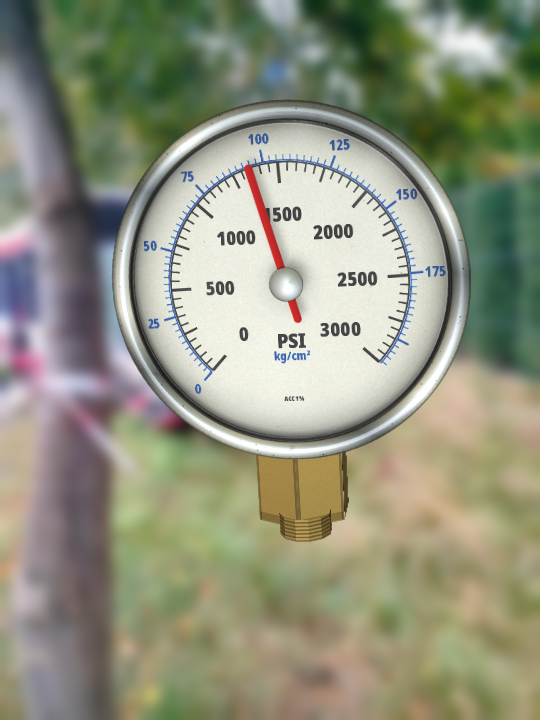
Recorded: 1350 psi
